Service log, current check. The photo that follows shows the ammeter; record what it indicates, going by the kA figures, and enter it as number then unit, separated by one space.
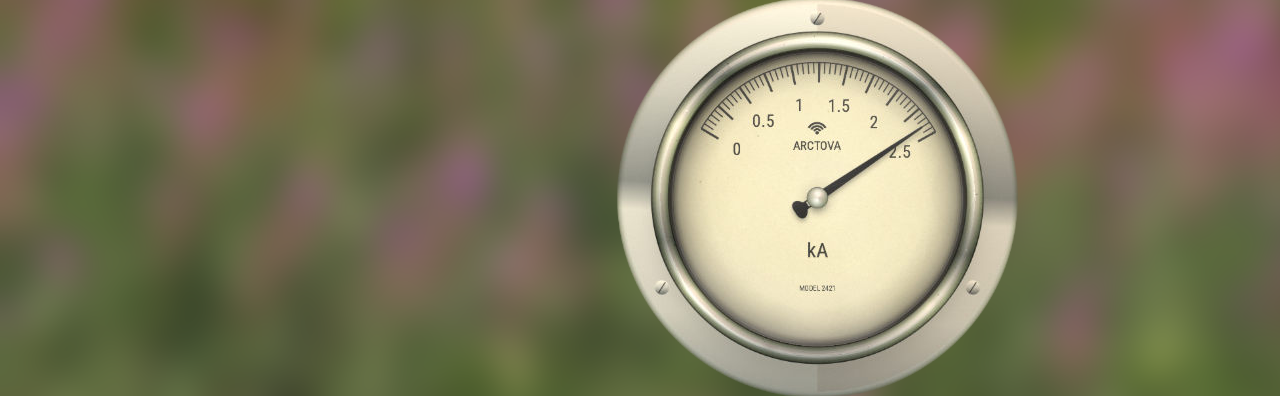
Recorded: 2.4 kA
